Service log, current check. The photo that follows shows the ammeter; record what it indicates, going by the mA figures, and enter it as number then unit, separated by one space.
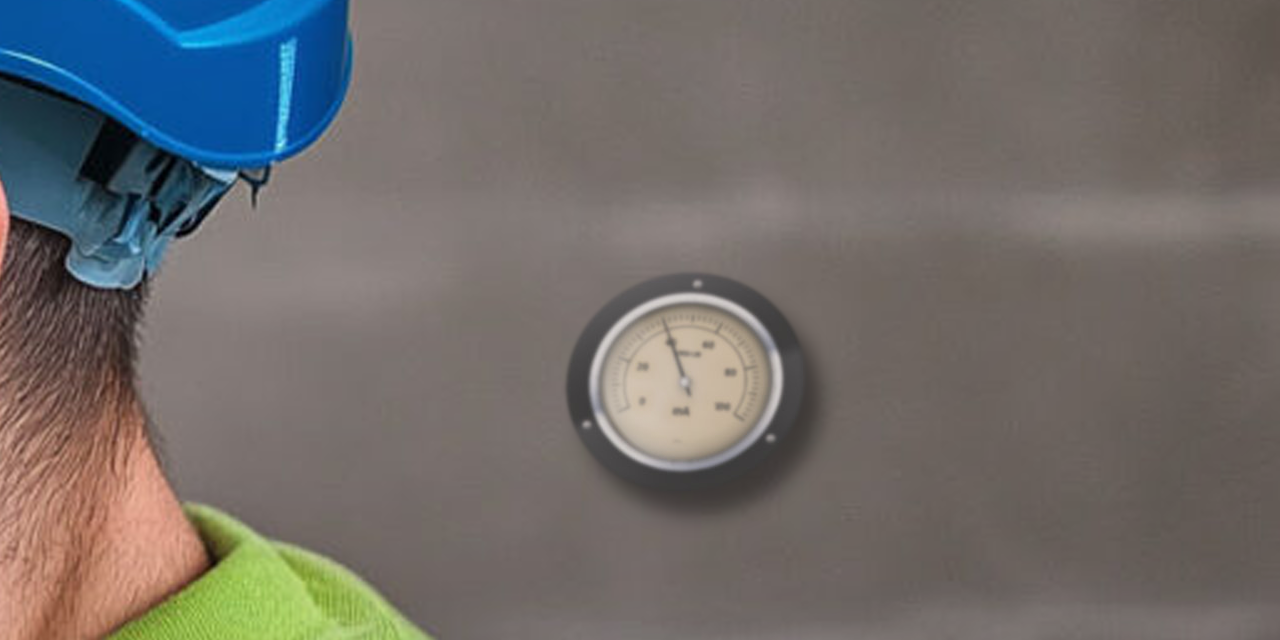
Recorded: 40 mA
